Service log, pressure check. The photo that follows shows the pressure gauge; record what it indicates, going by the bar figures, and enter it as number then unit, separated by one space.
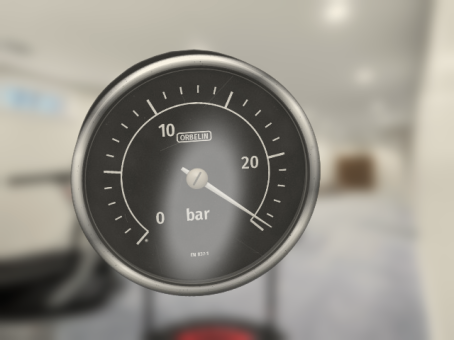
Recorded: 24.5 bar
